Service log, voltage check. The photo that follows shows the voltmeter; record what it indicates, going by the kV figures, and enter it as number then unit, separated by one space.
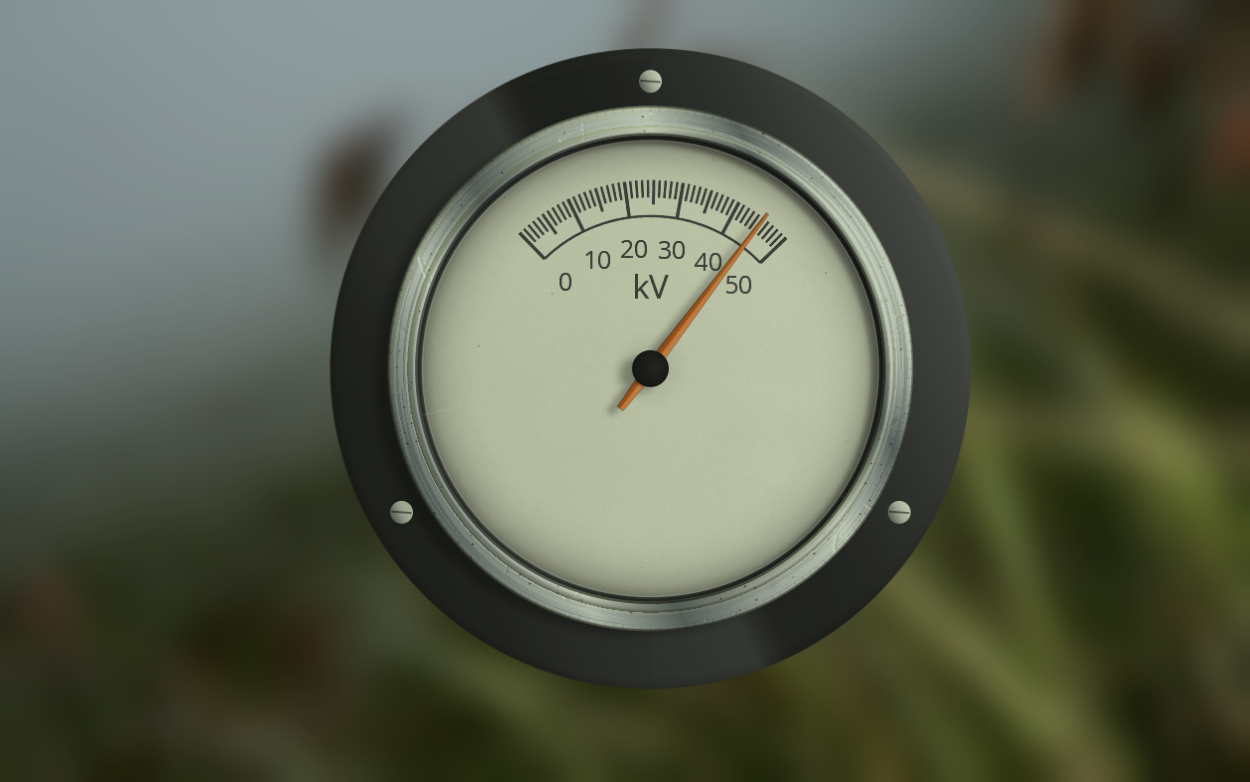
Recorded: 45 kV
